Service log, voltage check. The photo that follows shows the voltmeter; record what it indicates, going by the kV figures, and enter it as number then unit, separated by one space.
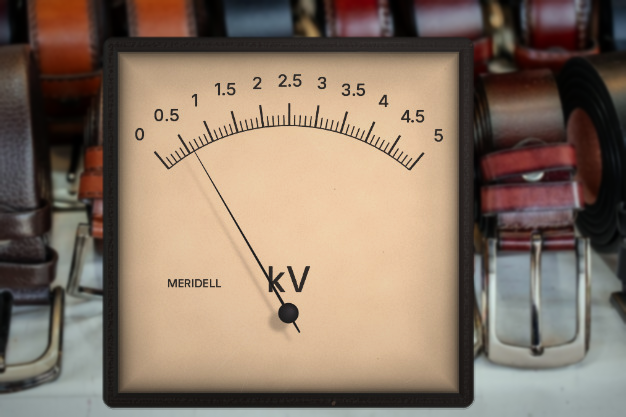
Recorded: 0.6 kV
